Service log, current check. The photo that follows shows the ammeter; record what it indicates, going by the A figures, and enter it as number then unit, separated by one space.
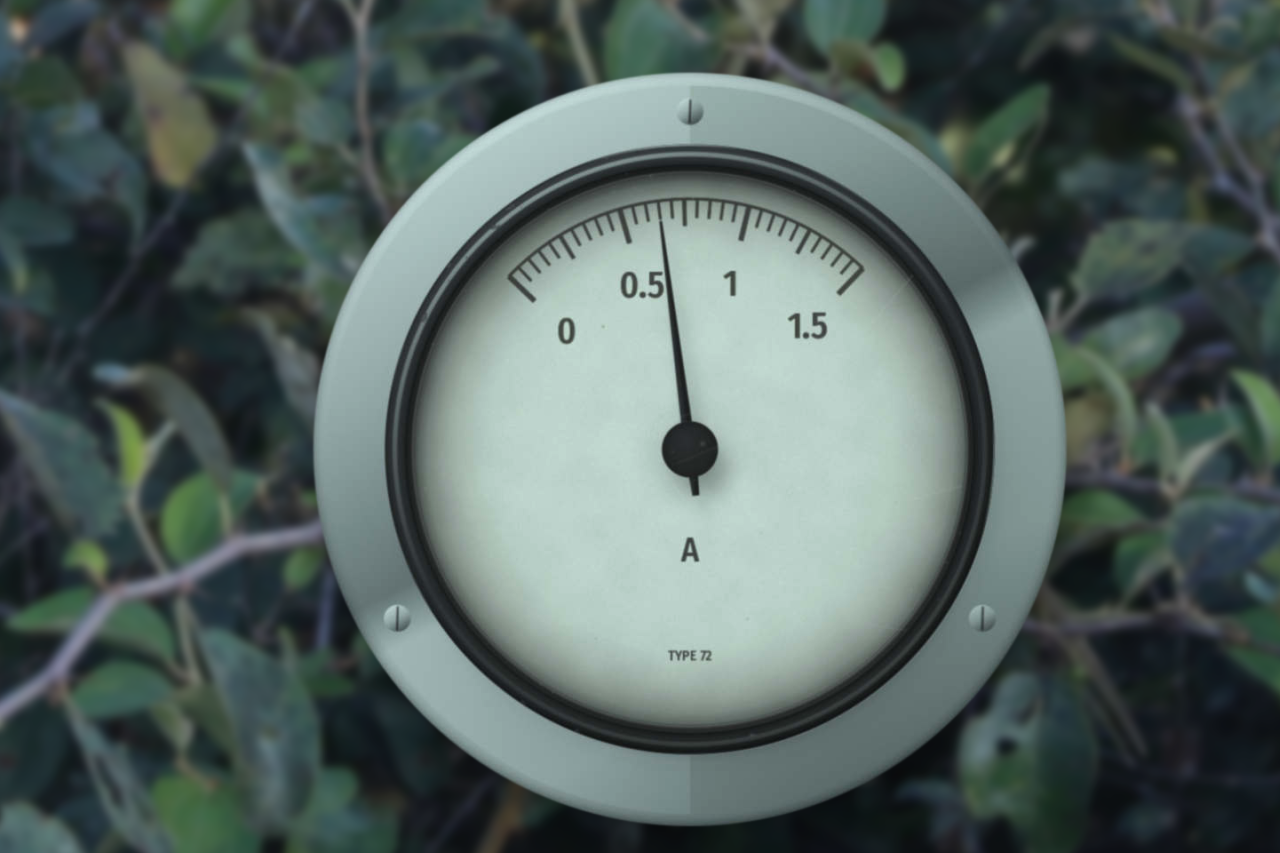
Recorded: 0.65 A
